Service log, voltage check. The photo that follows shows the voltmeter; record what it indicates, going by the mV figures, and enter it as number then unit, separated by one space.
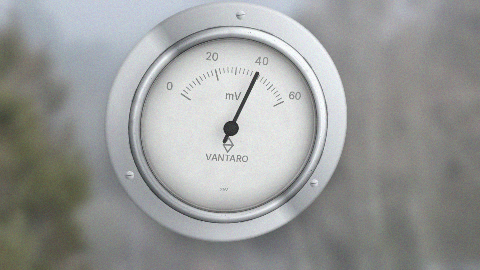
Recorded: 40 mV
